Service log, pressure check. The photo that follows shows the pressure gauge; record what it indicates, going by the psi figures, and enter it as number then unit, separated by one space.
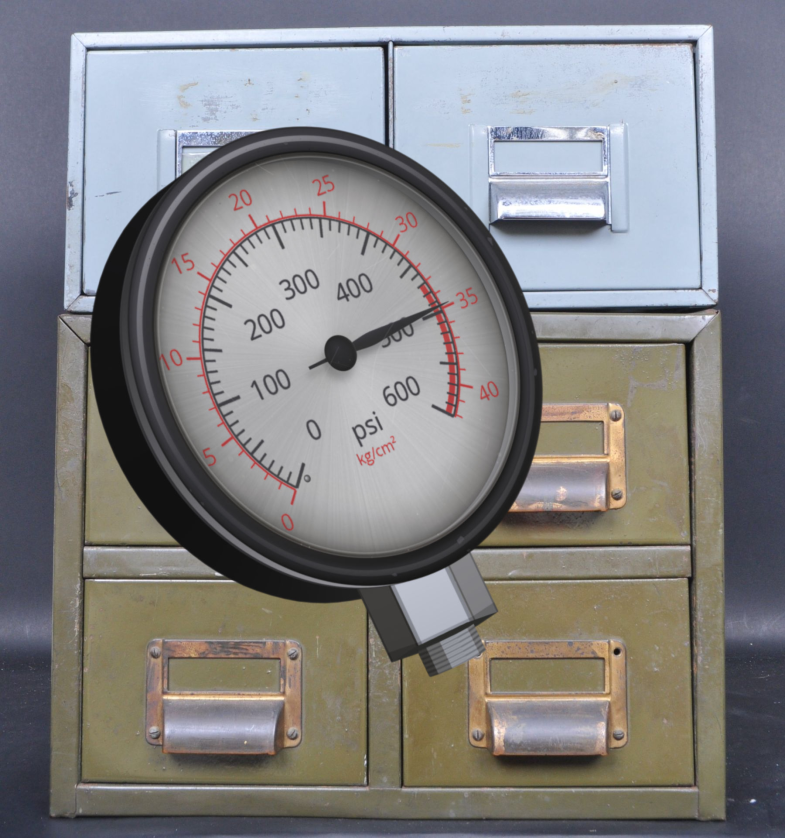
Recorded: 495 psi
